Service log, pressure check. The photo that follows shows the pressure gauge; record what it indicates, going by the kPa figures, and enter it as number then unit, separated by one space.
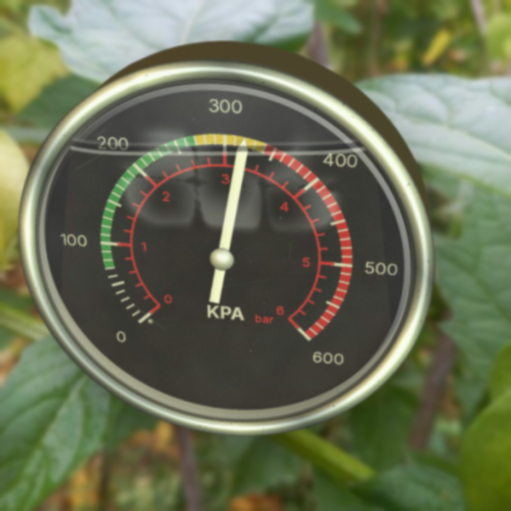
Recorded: 320 kPa
